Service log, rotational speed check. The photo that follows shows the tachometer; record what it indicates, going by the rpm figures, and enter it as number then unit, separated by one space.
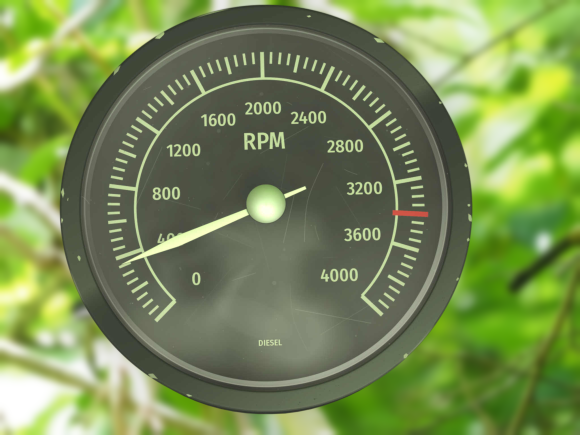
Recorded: 350 rpm
